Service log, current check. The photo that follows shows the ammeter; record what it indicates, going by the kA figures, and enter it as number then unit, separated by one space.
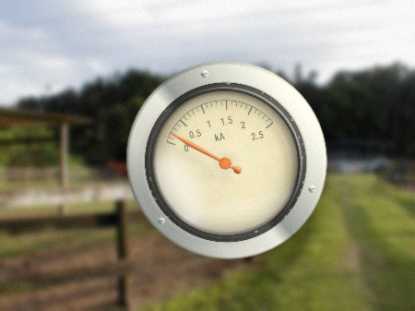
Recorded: 0.2 kA
